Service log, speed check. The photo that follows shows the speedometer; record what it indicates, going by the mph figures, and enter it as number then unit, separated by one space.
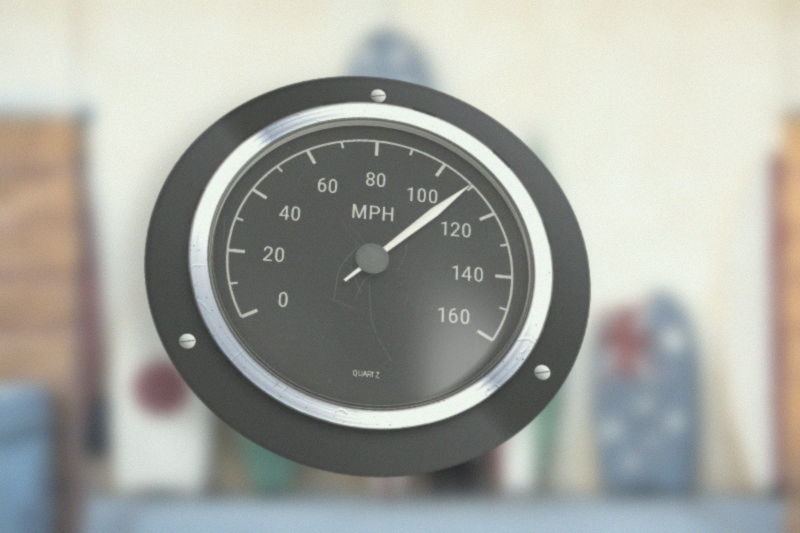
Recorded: 110 mph
